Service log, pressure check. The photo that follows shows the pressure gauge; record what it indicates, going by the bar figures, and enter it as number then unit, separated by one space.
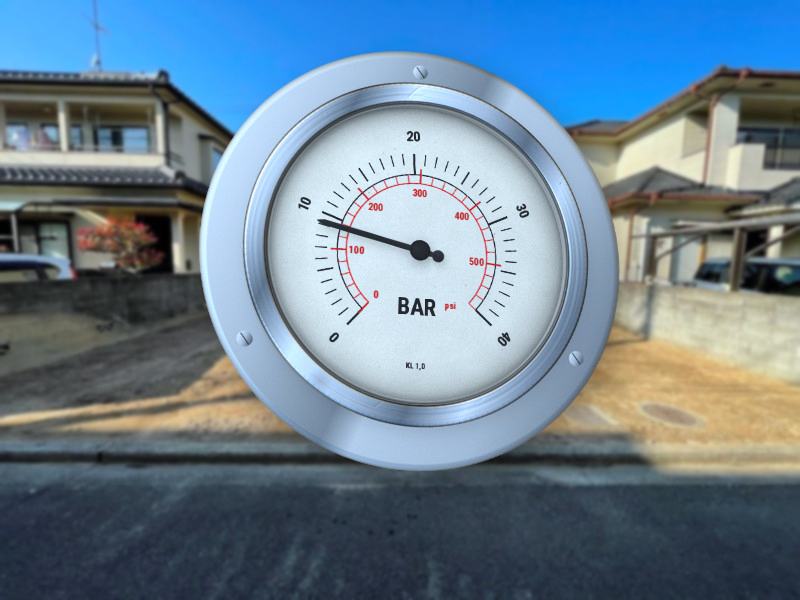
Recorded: 9 bar
